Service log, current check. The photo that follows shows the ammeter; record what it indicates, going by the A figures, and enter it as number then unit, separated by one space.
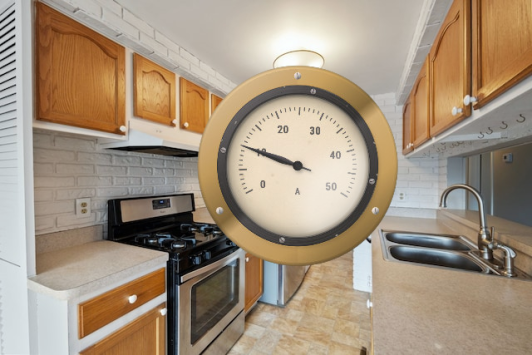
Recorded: 10 A
